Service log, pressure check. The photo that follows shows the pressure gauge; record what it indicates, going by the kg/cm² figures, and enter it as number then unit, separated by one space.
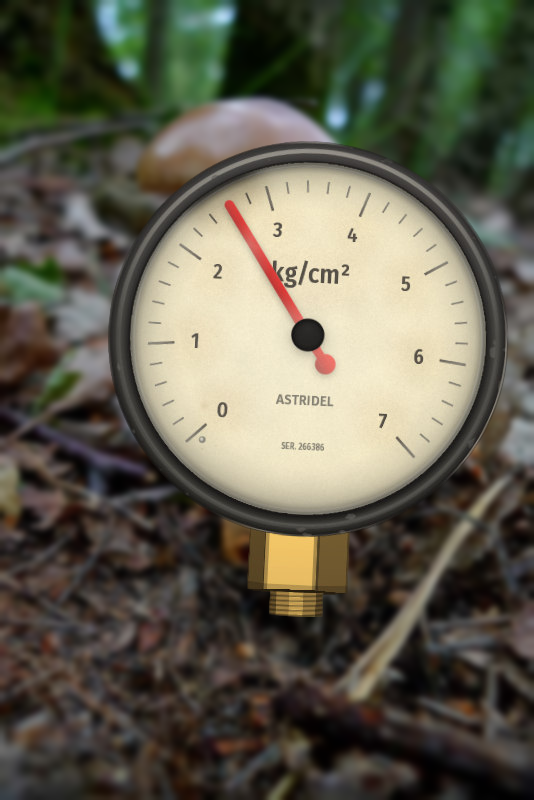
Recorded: 2.6 kg/cm²
